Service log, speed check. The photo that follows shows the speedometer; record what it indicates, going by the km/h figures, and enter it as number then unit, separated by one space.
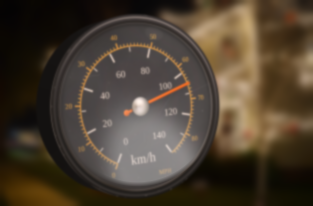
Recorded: 105 km/h
